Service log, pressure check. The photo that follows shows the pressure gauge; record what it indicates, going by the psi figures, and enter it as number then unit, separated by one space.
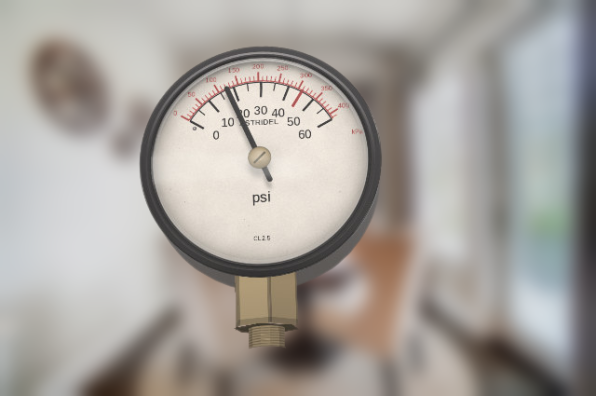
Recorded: 17.5 psi
